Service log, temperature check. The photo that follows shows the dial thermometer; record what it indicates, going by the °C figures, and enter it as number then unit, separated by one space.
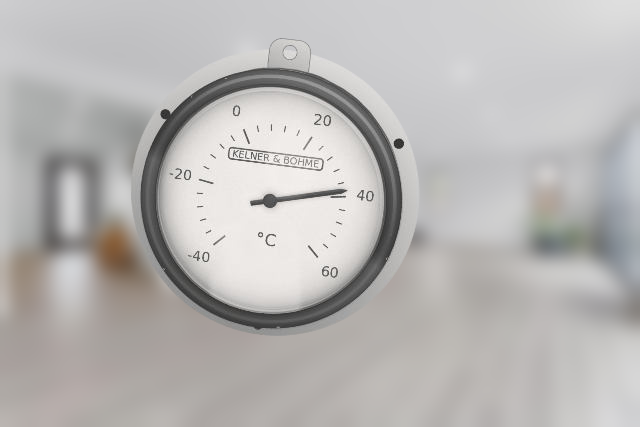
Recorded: 38 °C
